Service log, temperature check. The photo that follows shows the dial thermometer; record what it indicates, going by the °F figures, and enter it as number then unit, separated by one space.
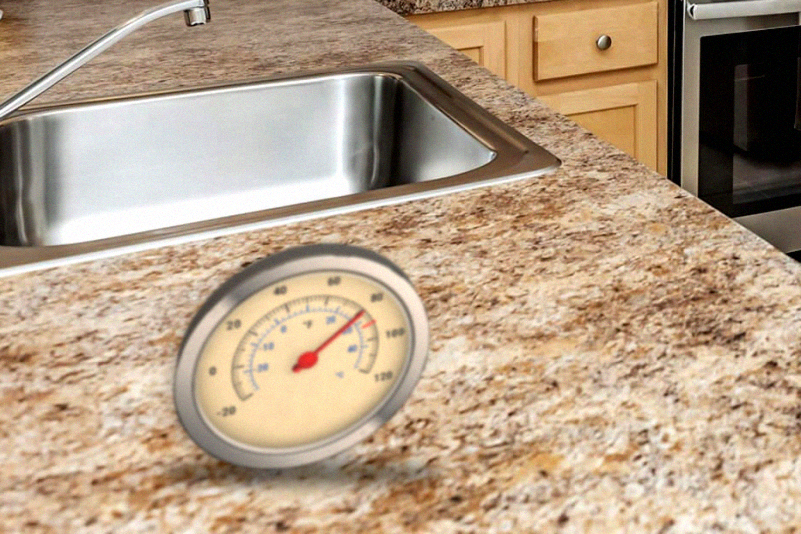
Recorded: 80 °F
